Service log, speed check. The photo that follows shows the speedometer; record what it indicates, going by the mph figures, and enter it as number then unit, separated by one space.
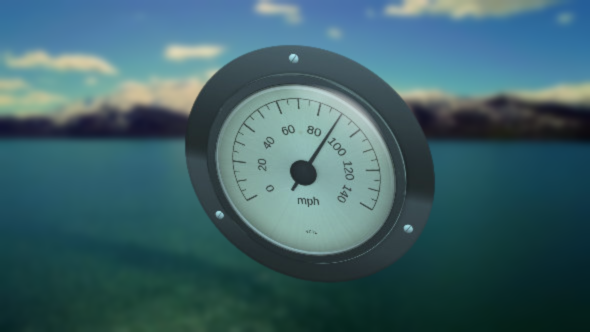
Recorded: 90 mph
